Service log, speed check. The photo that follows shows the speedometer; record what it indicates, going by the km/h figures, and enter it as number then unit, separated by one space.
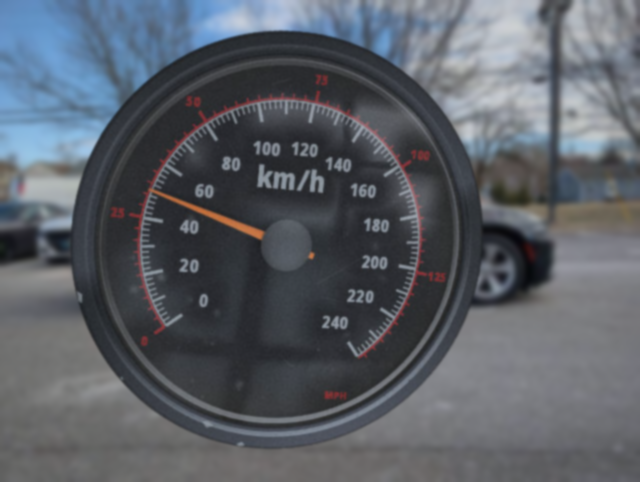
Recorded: 50 km/h
